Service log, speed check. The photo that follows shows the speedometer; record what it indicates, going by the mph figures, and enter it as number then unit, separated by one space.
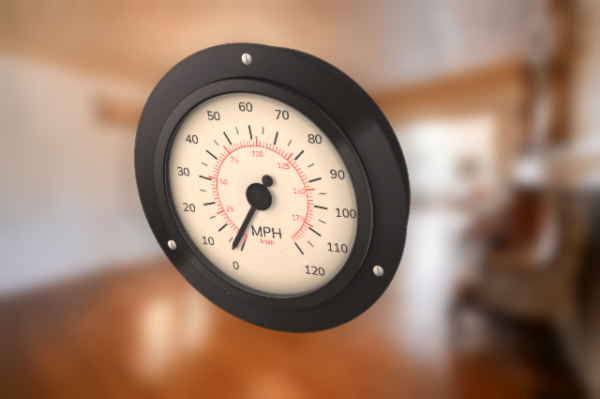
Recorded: 2.5 mph
